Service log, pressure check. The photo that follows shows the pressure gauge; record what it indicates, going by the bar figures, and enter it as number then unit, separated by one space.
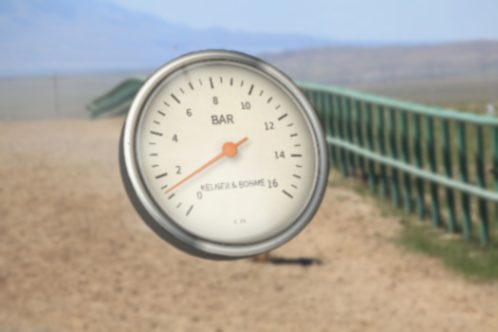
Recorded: 1.25 bar
